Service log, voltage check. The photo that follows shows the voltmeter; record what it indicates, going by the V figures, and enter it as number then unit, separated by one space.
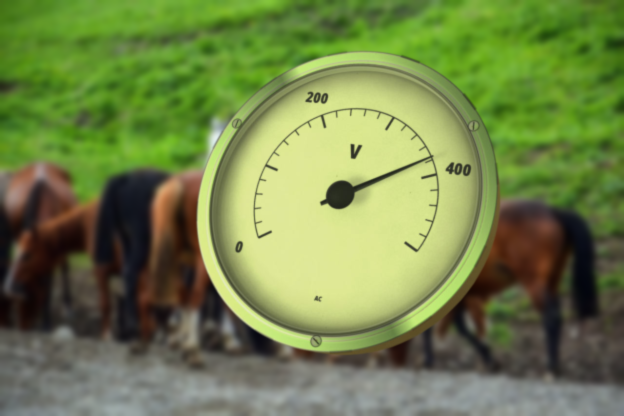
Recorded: 380 V
